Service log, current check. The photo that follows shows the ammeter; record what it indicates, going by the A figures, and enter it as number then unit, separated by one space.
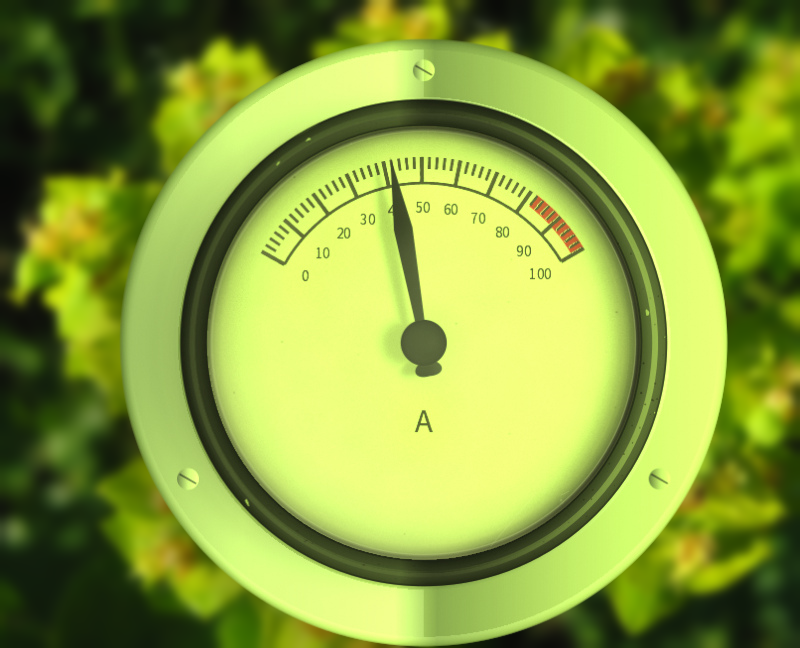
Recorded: 42 A
